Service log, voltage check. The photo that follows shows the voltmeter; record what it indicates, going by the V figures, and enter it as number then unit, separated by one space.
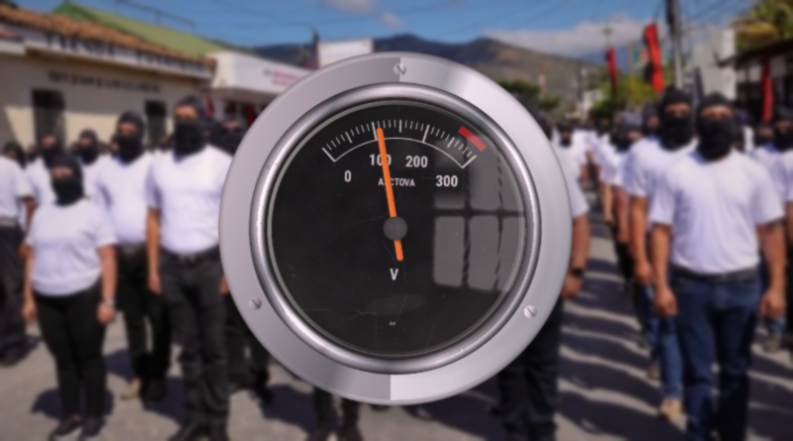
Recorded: 110 V
